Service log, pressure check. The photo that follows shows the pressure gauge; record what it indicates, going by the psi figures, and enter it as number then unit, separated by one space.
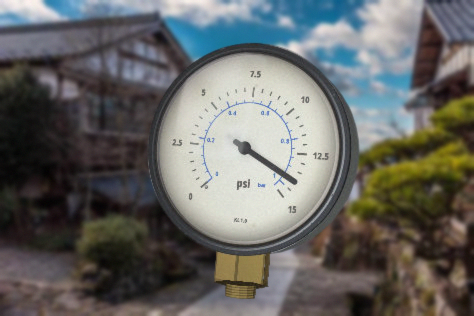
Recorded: 14 psi
